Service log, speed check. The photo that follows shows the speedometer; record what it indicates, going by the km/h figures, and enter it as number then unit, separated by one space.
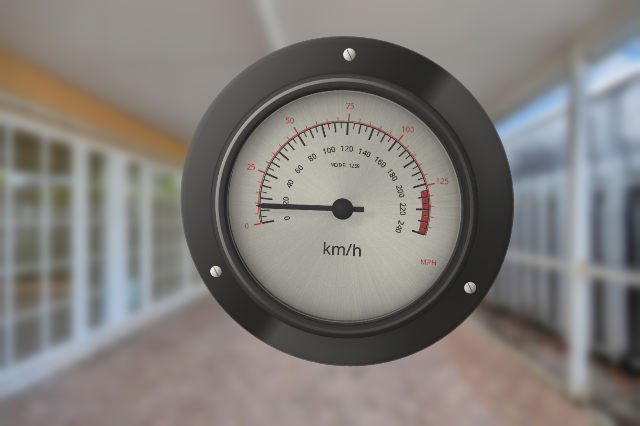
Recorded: 15 km/h
